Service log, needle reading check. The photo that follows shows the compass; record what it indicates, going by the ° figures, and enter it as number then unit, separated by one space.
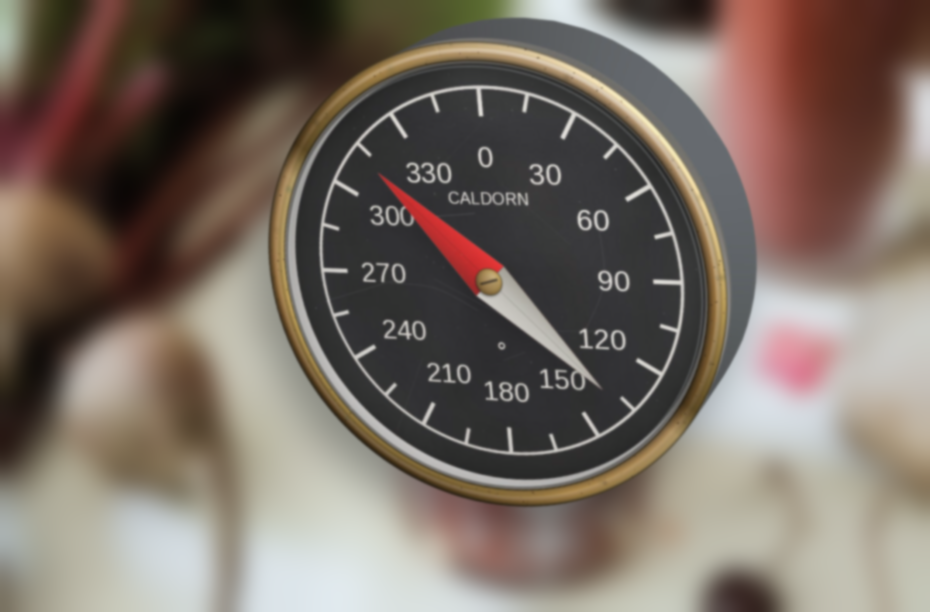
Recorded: 315 °
